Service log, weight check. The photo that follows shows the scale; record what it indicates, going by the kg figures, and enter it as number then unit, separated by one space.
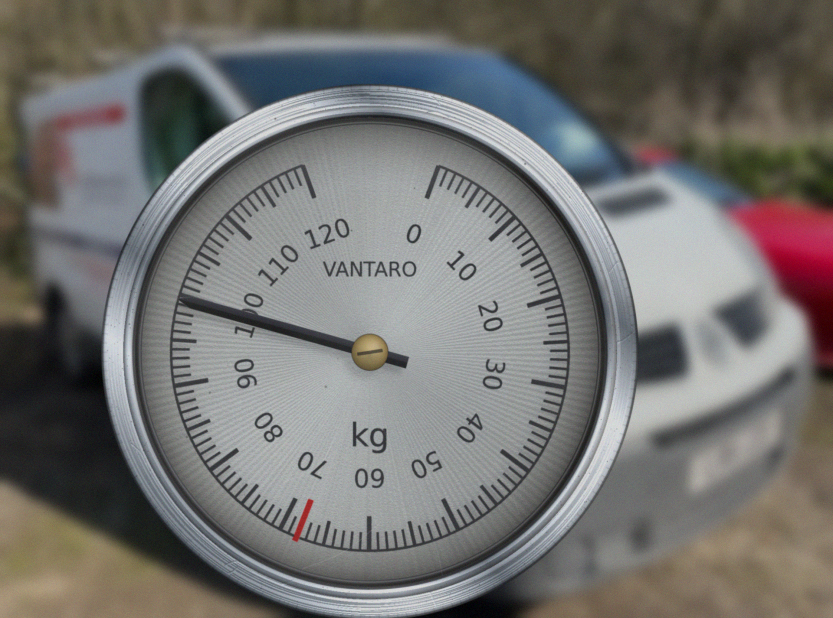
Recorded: 99.5 kg
